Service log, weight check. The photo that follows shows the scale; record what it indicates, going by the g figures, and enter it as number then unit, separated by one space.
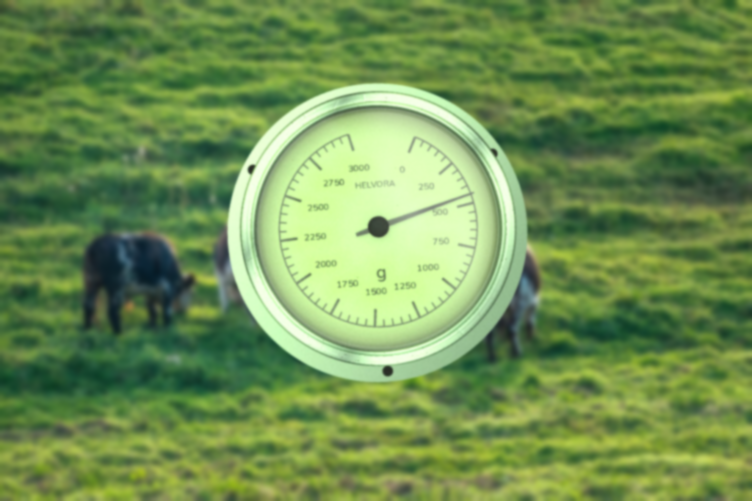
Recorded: 450 g
